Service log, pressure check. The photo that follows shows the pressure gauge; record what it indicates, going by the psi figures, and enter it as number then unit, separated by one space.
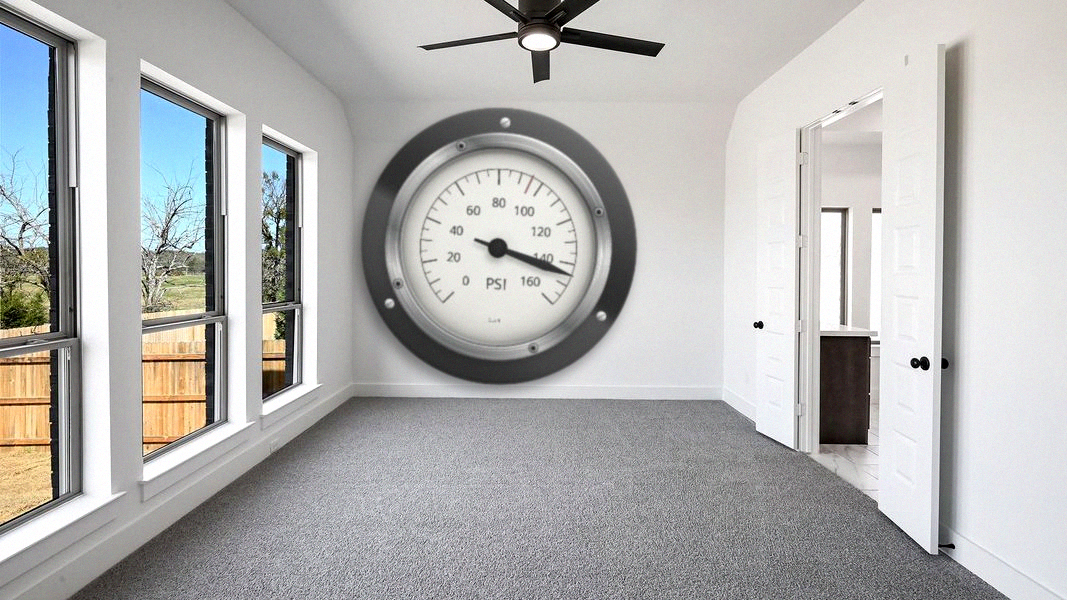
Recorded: 145 psi
